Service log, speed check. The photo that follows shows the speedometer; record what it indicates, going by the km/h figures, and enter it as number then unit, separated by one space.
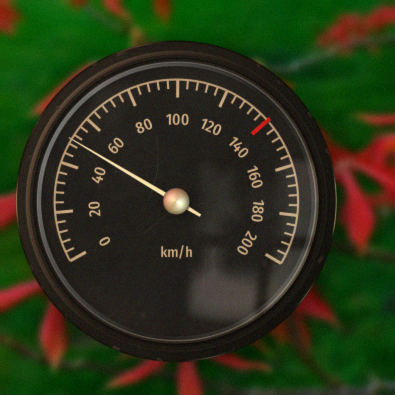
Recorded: 50 km/h
